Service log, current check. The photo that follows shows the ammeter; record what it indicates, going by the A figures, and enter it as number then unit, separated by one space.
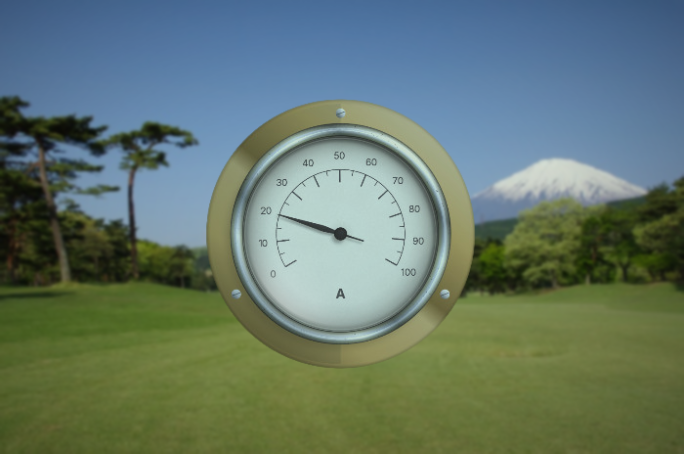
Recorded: 20 A
